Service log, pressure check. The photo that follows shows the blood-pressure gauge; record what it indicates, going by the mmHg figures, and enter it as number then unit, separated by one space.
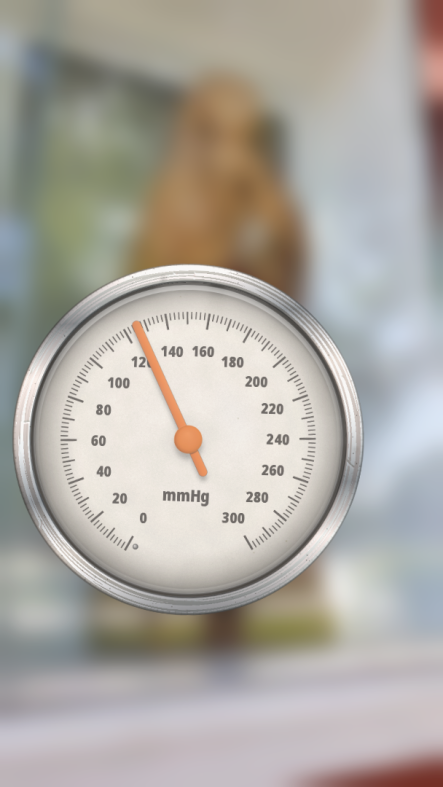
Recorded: 126 mmHg
